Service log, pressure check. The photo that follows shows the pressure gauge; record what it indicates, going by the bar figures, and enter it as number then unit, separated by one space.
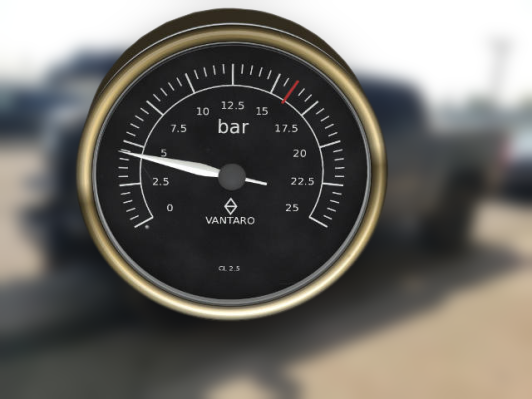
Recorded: 4.5 bar
